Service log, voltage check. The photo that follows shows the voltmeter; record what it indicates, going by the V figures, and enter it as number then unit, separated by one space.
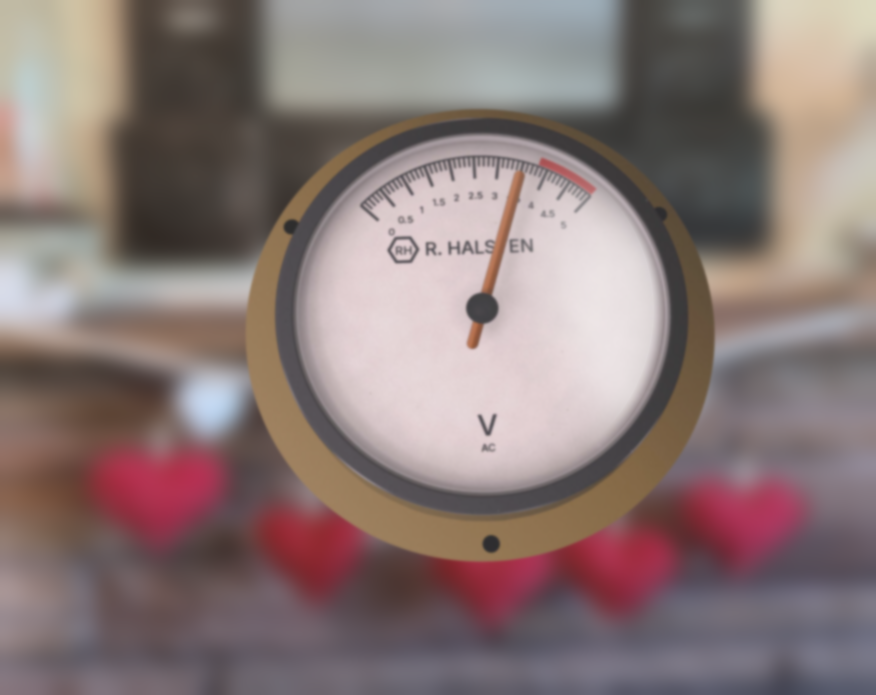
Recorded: 3.5 V
